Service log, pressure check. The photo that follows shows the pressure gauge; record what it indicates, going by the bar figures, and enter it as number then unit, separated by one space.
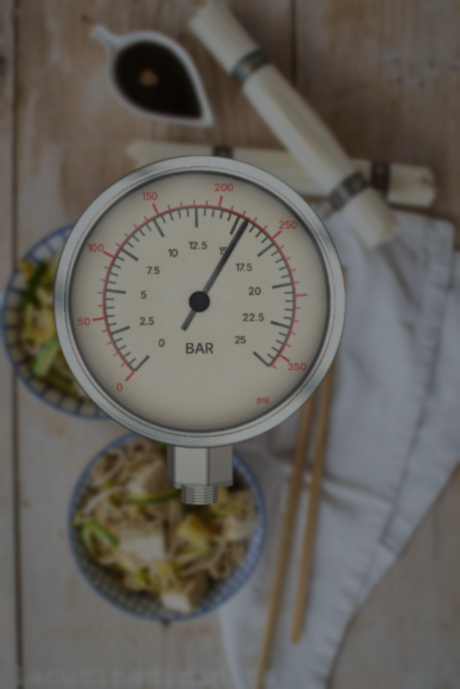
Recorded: 15.5 bar
